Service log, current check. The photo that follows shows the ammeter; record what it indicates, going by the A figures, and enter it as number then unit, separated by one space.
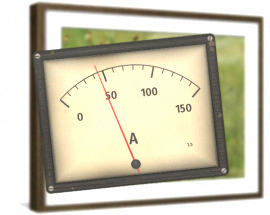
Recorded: 45 A
